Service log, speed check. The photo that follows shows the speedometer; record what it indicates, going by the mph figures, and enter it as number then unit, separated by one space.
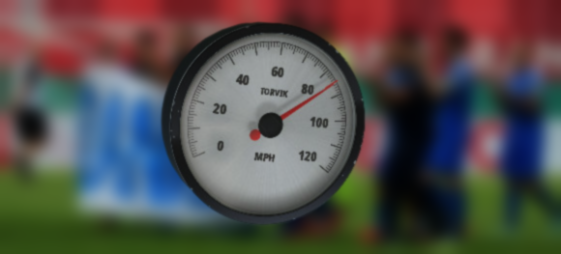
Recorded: 85 mph
